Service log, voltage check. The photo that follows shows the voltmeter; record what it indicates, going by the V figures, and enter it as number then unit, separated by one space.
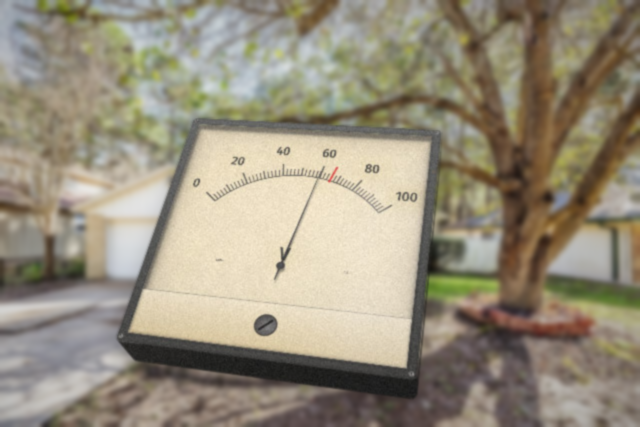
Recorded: 60 V
